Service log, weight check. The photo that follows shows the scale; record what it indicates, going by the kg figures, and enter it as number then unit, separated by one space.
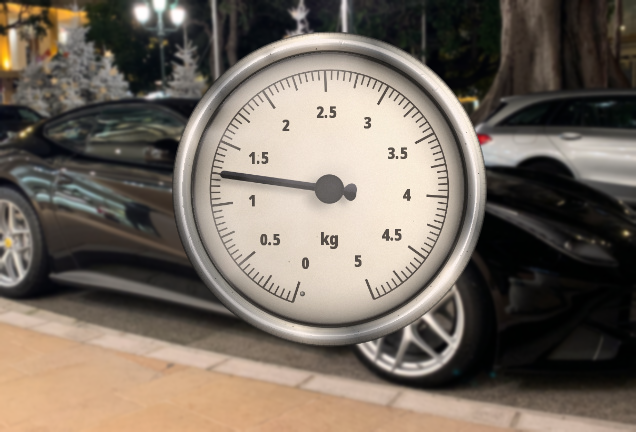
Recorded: 1.25 kg
